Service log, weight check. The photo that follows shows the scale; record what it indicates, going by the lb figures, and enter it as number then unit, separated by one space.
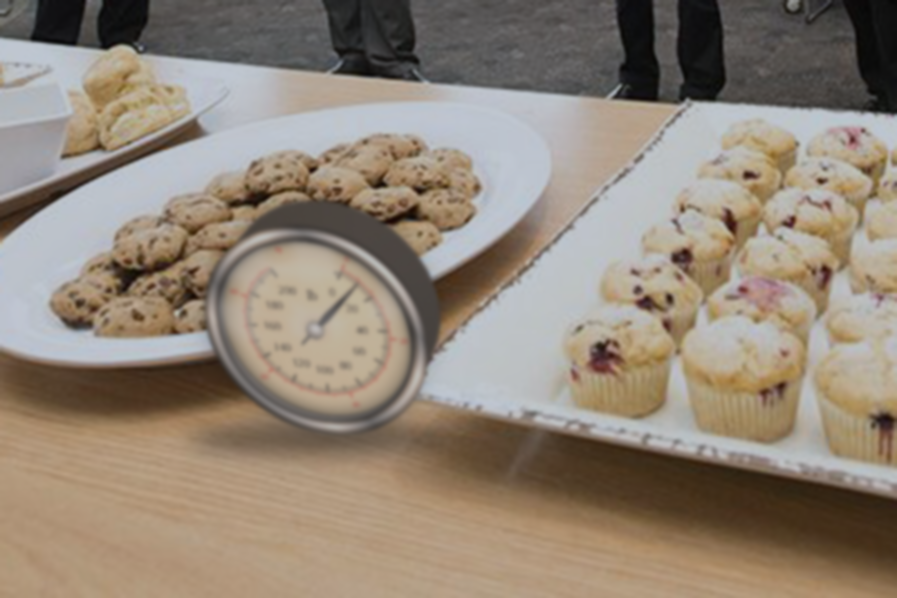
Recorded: 10 lb
